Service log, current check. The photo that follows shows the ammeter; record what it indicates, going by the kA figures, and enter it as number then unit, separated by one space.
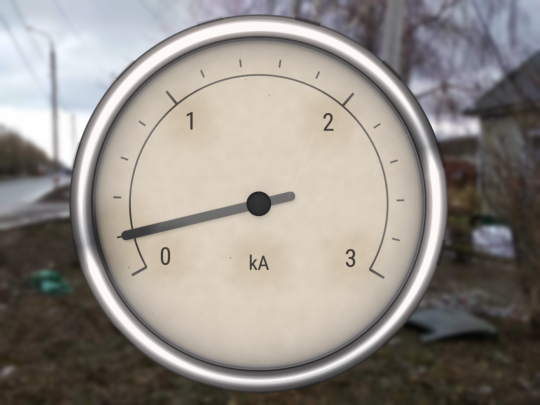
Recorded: 0.2 kA
